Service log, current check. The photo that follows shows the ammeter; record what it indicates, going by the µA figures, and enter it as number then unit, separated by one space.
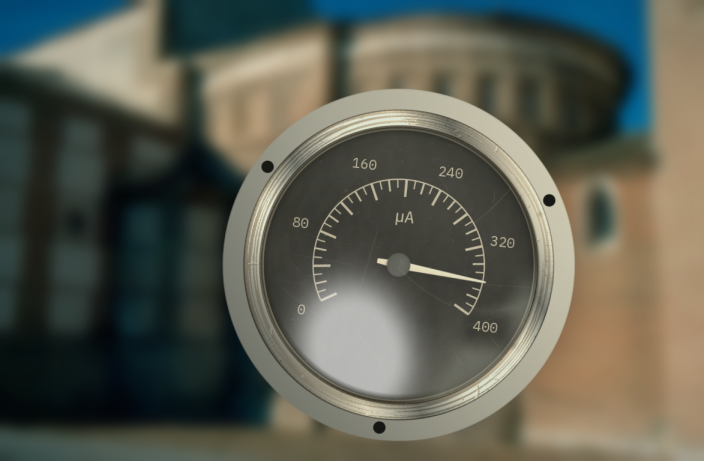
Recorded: 360 µA
